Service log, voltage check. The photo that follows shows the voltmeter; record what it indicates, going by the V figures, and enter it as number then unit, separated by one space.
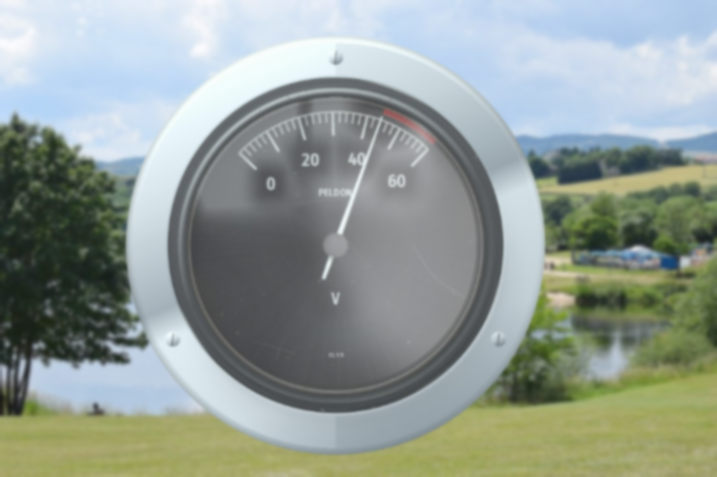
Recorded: 44 V
